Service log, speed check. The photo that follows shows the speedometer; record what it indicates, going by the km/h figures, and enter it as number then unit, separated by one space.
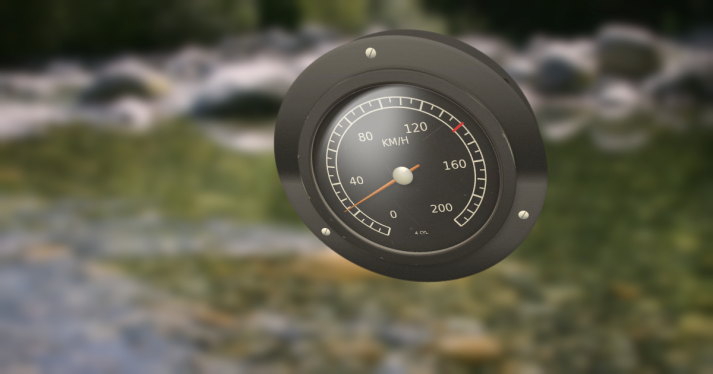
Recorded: 25 km/h
